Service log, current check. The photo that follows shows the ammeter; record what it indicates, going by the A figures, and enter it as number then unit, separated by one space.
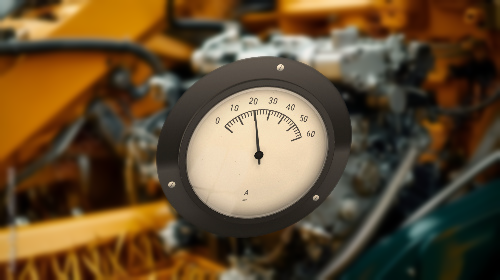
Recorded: 20 A
